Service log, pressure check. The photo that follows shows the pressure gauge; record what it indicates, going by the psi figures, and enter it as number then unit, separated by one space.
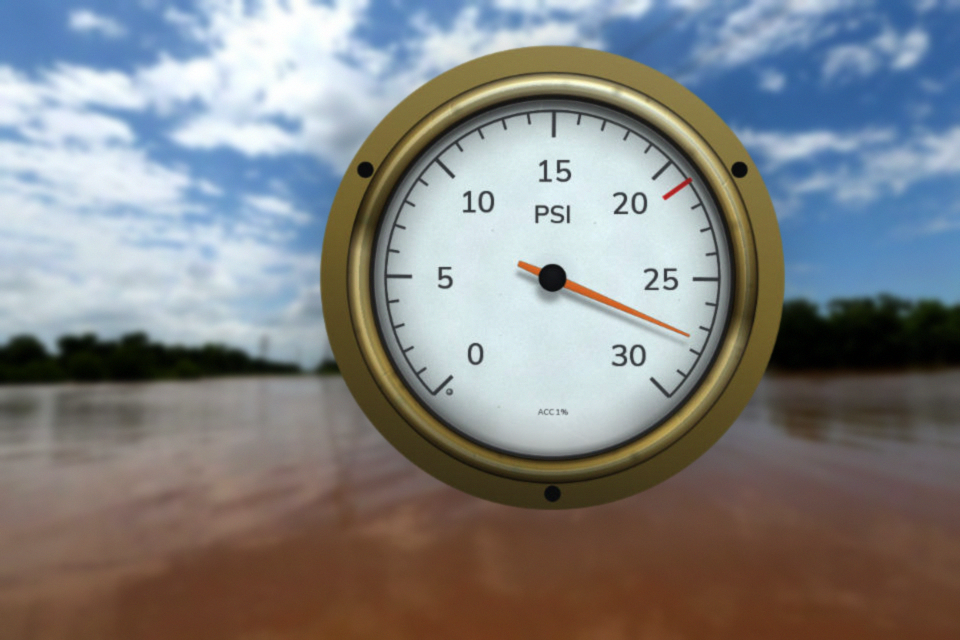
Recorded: 27.5 psi
